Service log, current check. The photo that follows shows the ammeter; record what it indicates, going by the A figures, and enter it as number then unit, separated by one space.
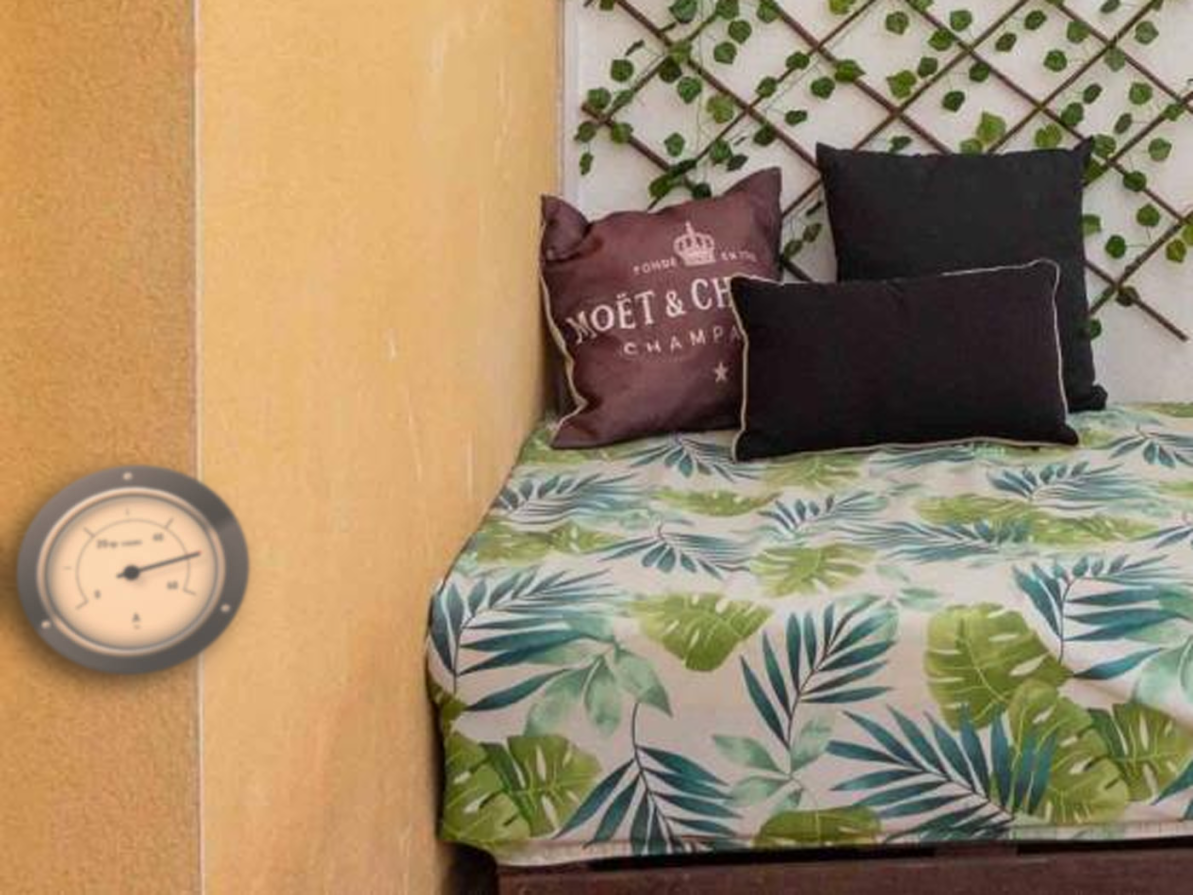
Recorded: 50 A
